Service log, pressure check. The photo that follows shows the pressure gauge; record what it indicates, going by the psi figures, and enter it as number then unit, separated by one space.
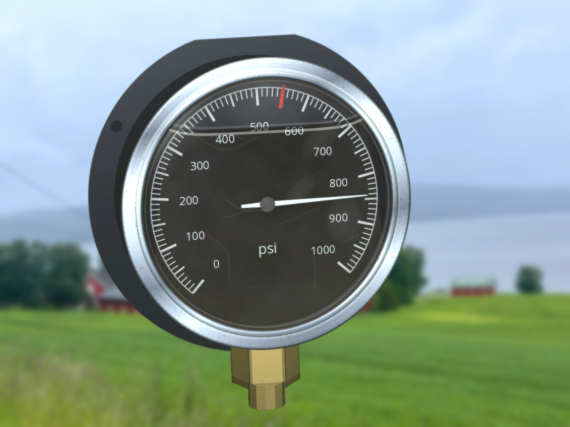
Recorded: 840 psi
